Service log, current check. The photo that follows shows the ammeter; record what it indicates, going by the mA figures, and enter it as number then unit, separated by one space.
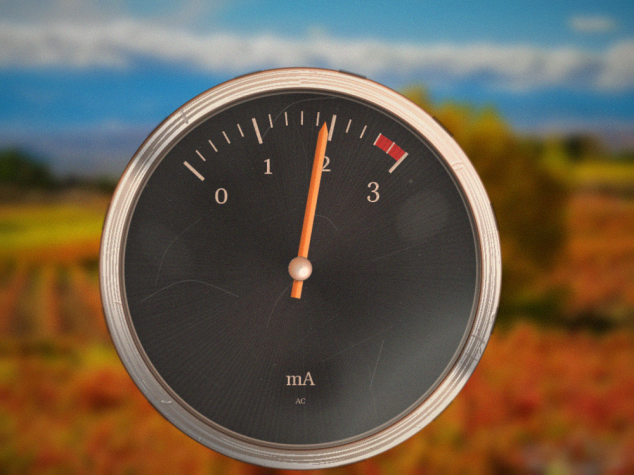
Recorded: 1.9 mA
